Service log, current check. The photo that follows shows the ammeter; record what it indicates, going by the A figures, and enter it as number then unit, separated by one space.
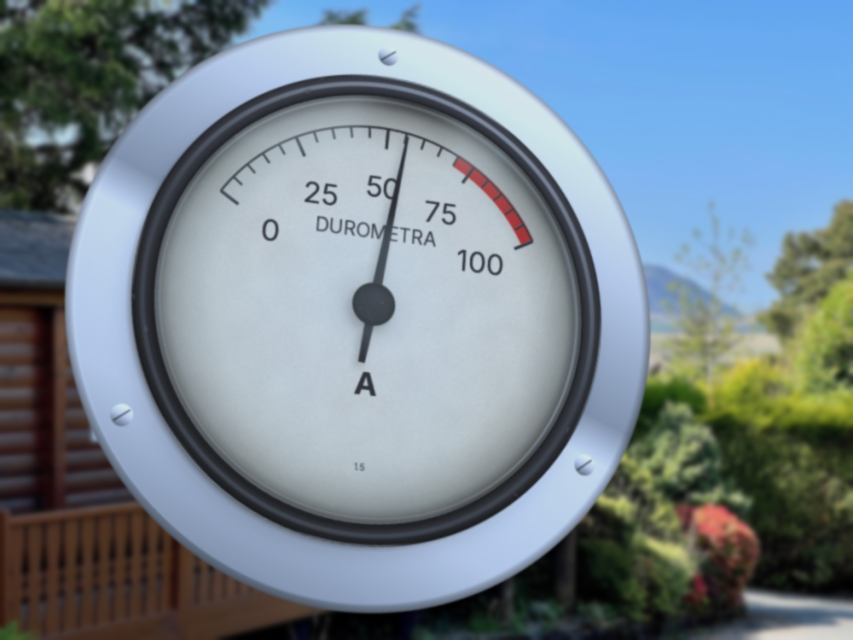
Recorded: 55 A
